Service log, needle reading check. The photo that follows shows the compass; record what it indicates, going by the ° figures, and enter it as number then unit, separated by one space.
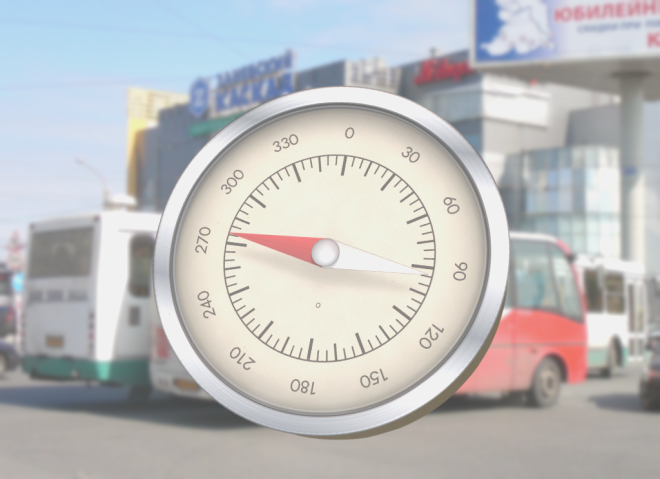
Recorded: 275 °
